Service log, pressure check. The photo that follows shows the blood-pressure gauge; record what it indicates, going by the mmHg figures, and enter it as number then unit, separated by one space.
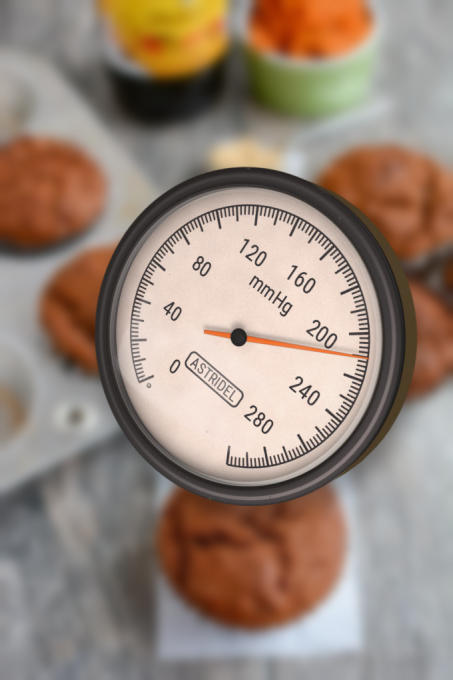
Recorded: 210 mmHg
